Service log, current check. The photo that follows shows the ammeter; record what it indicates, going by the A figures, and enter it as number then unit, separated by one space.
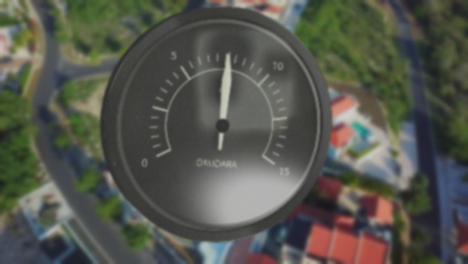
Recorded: 7.5 A
